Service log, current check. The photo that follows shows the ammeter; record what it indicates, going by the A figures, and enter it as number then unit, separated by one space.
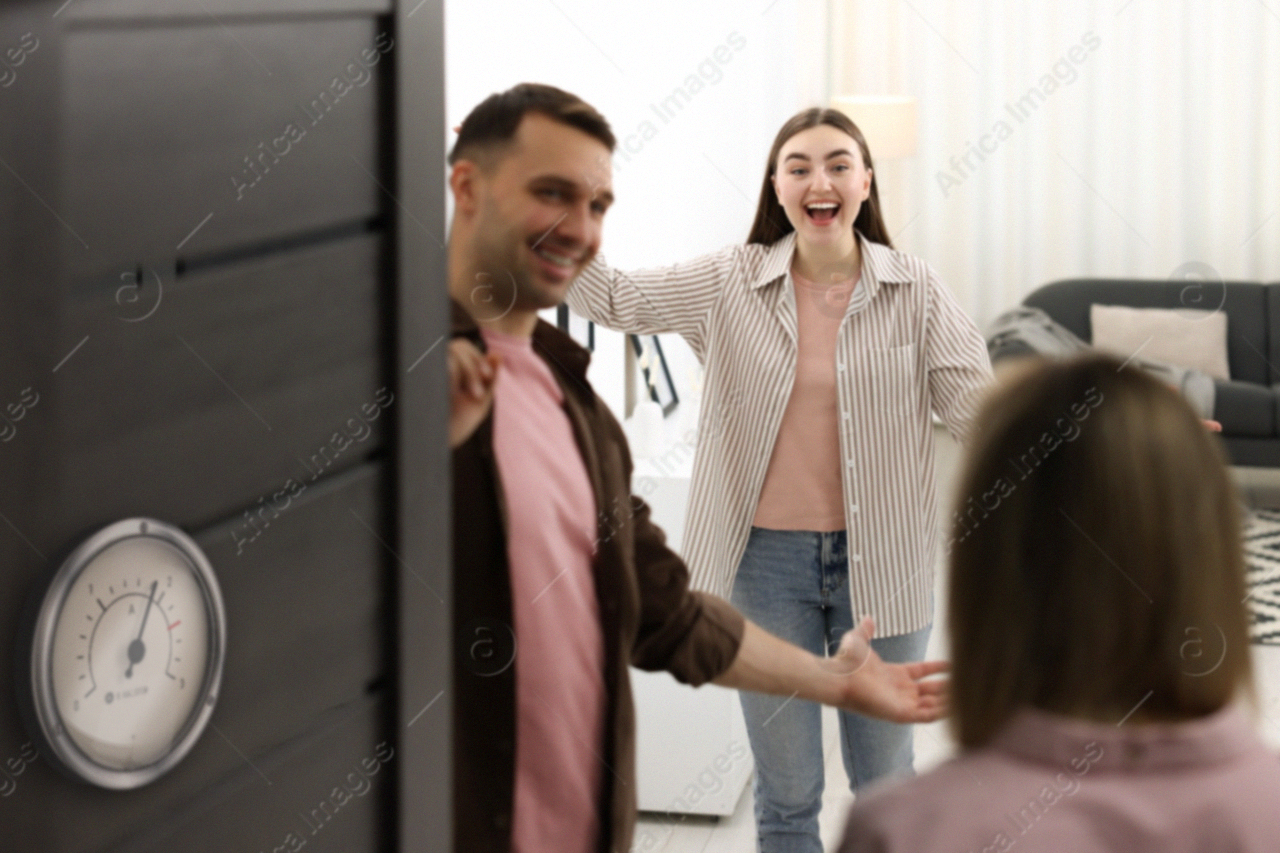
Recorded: 1.8 A
